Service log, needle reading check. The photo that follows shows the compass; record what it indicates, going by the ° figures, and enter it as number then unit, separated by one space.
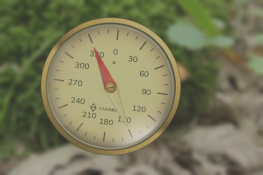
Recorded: 330 °
